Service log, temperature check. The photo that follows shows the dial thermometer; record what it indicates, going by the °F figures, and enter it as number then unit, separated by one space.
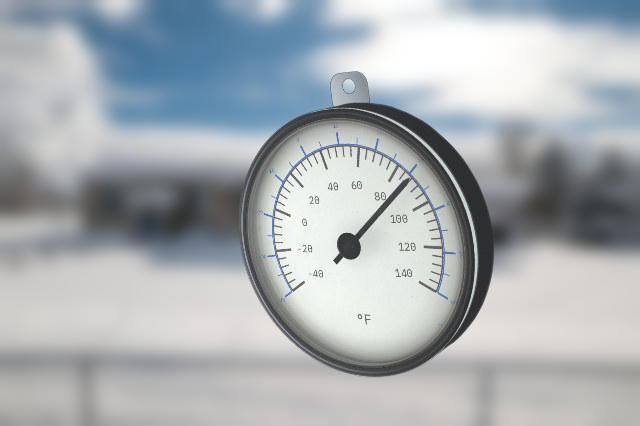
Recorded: 88 °F
